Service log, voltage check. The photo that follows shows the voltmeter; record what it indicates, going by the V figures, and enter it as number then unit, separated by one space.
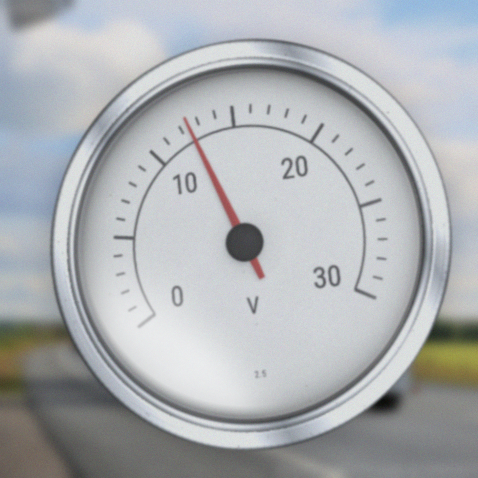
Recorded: 12.5 V
